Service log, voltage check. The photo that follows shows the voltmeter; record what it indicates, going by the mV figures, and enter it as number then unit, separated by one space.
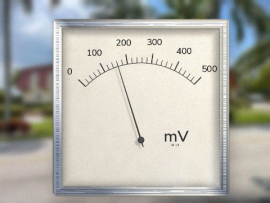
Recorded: 160 mV
